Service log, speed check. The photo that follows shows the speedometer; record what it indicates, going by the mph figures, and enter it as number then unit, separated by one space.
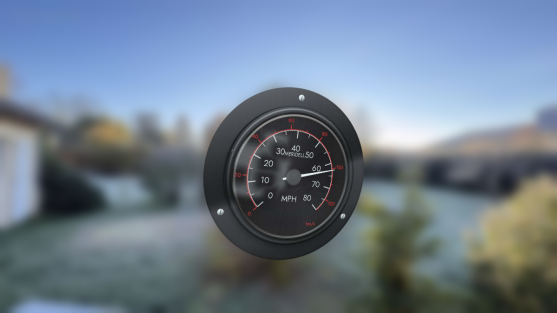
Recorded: 62.5 mph
